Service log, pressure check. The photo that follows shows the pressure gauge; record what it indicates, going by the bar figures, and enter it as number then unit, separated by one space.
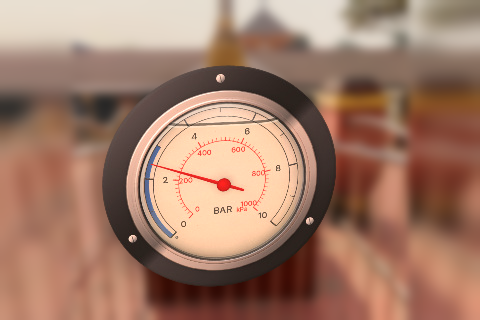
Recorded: 2.5 bar
